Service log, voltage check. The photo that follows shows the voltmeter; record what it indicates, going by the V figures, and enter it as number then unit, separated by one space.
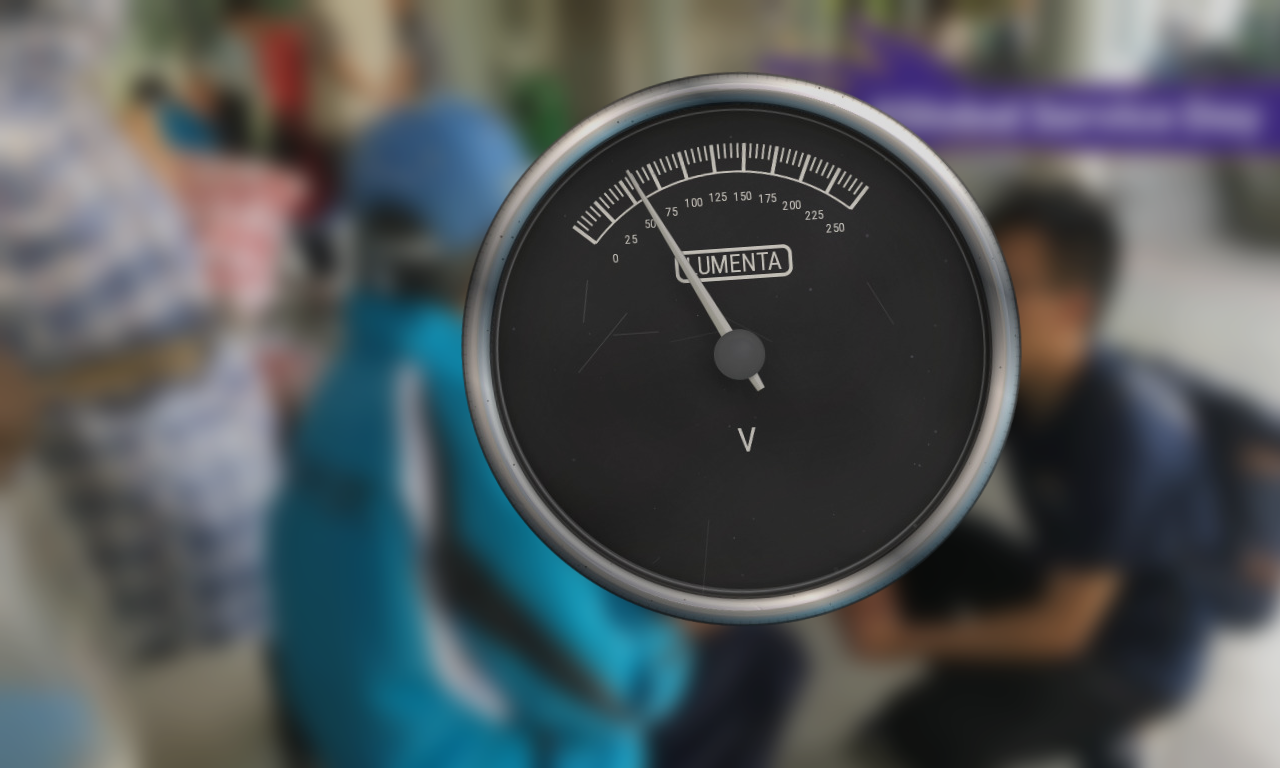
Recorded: 60 V
